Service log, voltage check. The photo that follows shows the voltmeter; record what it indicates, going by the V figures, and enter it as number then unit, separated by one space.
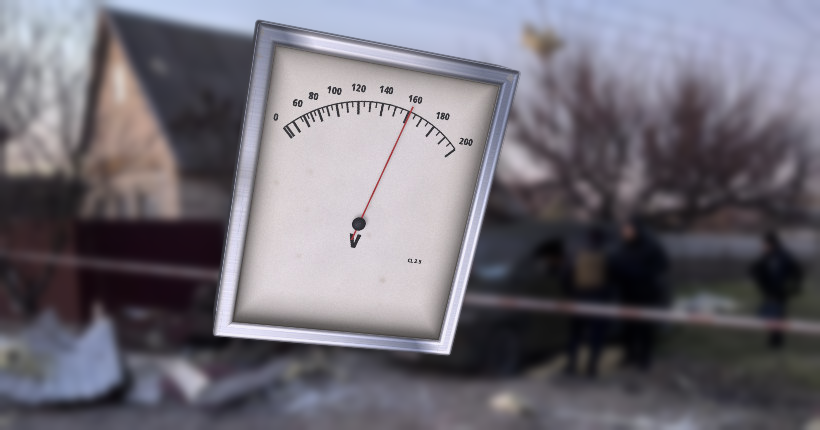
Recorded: 160 V
